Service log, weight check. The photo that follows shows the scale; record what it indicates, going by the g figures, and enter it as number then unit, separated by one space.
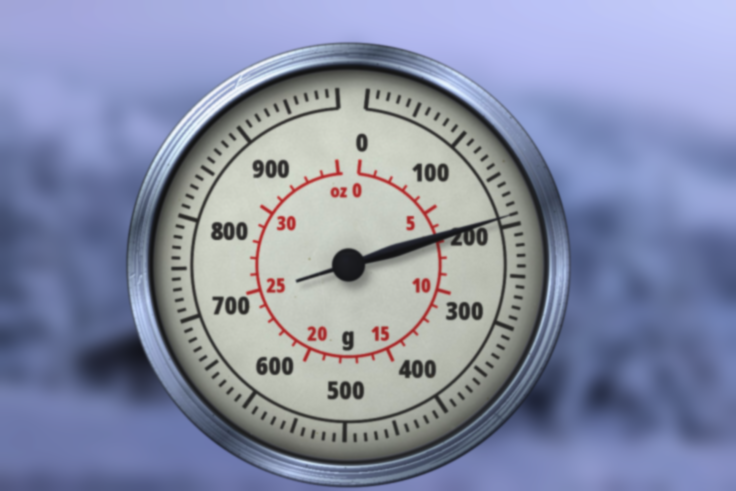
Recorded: 190 g
